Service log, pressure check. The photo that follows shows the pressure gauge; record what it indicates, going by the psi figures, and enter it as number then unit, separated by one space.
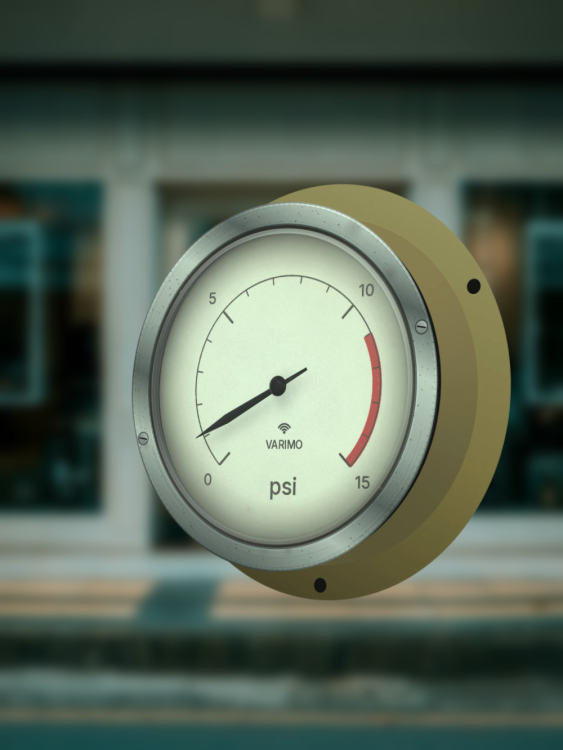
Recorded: 1 psi
